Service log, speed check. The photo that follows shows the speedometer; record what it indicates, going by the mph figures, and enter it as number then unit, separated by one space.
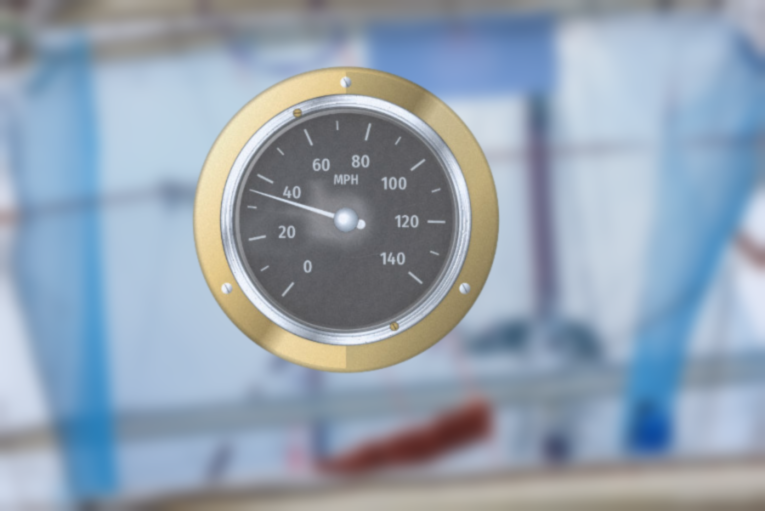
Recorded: 35 mph
